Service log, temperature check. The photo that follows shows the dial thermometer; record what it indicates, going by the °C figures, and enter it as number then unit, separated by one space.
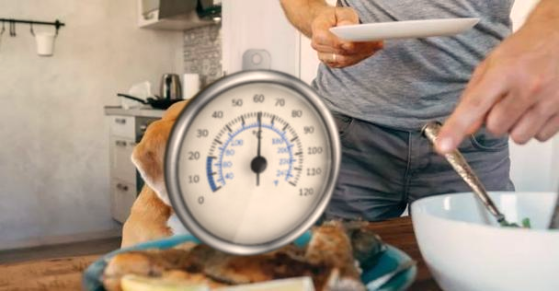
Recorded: 60 °C
